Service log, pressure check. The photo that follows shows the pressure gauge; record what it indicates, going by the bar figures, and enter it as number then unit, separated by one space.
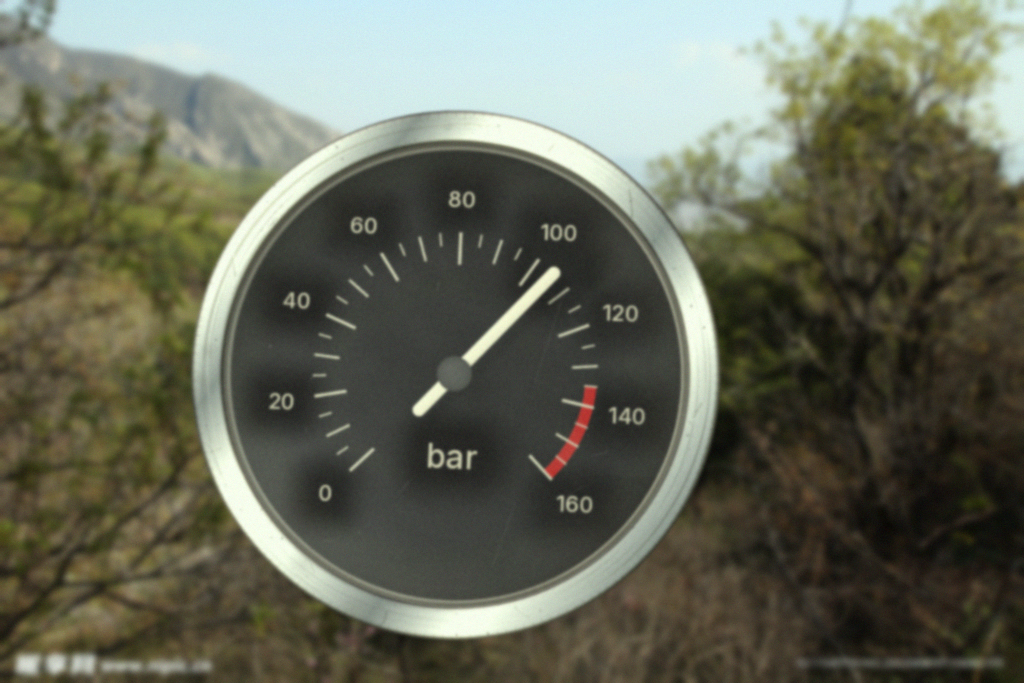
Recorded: 105 bar
